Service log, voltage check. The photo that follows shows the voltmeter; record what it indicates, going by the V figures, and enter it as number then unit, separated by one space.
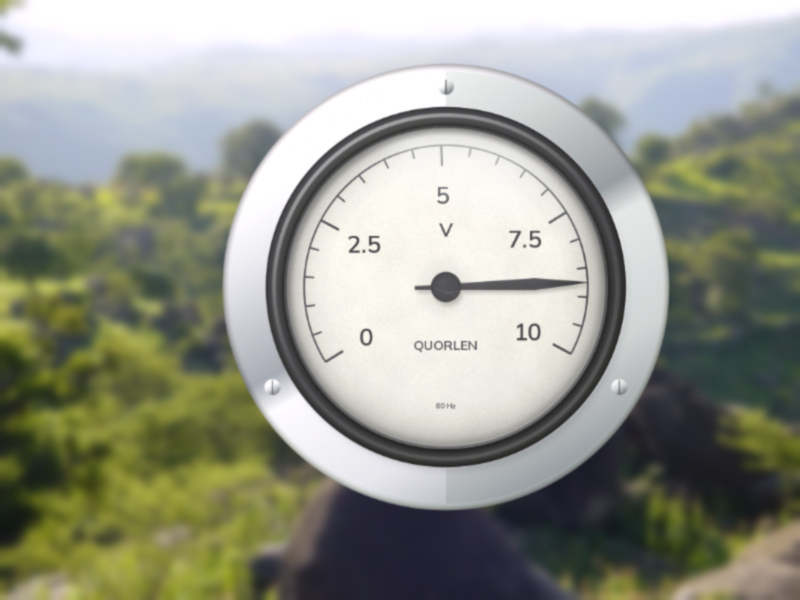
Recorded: 8.75 V
